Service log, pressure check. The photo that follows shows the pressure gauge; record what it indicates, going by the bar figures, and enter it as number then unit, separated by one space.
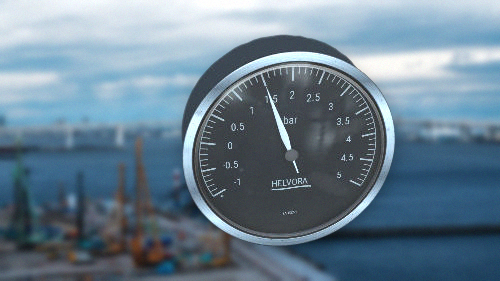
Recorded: 1.5 bar
